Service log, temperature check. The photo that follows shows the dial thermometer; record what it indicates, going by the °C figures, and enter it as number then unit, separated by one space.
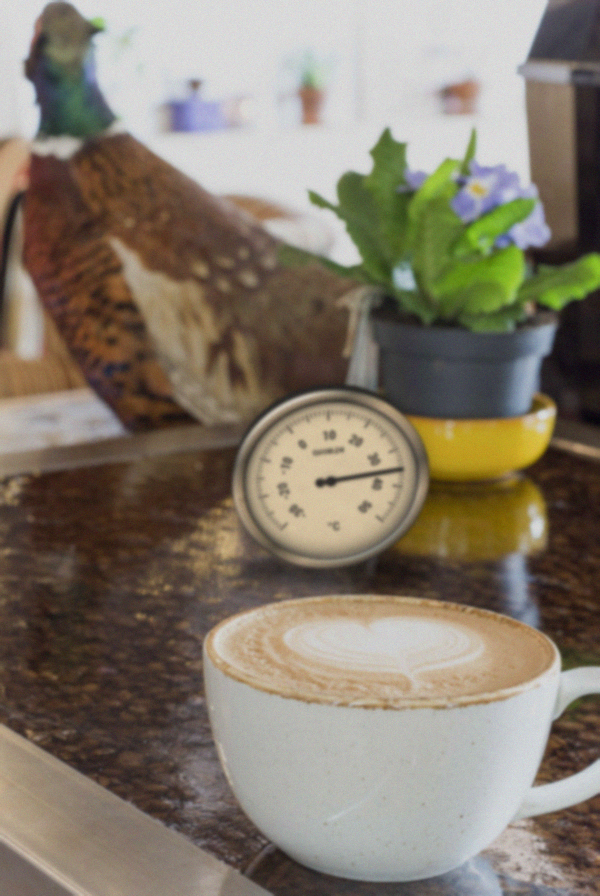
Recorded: 35 °C
